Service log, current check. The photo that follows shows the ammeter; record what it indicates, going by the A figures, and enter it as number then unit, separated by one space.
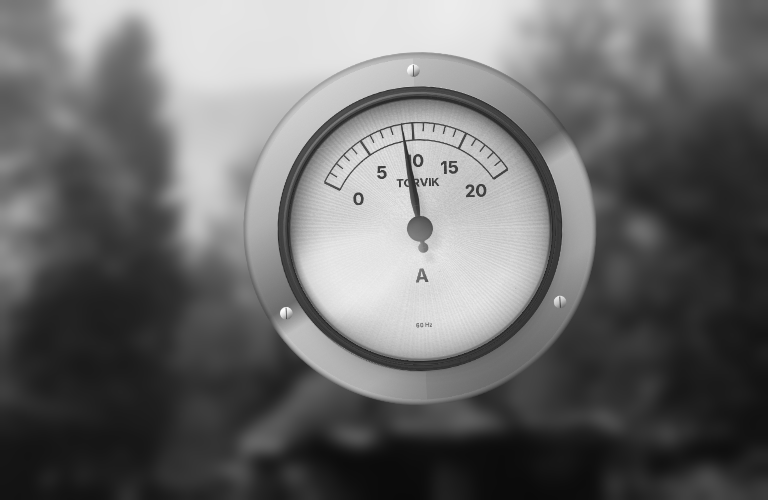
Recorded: 9 A
